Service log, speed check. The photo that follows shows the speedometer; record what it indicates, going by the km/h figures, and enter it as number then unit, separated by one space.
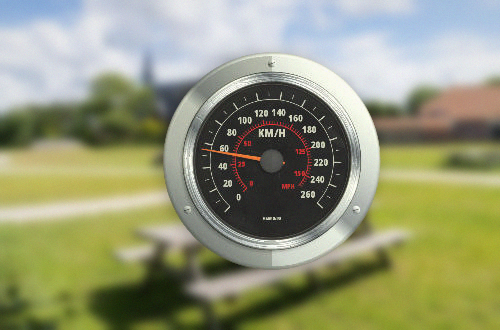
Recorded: 55 km/h
